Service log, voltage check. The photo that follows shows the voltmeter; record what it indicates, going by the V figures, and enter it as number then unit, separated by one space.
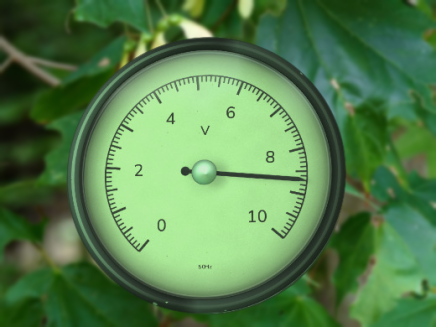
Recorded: 8.7 V
